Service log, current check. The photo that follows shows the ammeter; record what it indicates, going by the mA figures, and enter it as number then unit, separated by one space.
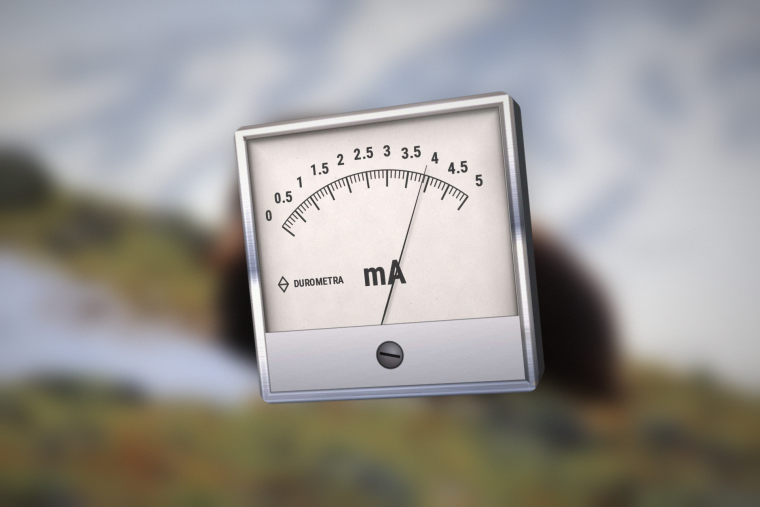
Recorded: 3.9 mA
